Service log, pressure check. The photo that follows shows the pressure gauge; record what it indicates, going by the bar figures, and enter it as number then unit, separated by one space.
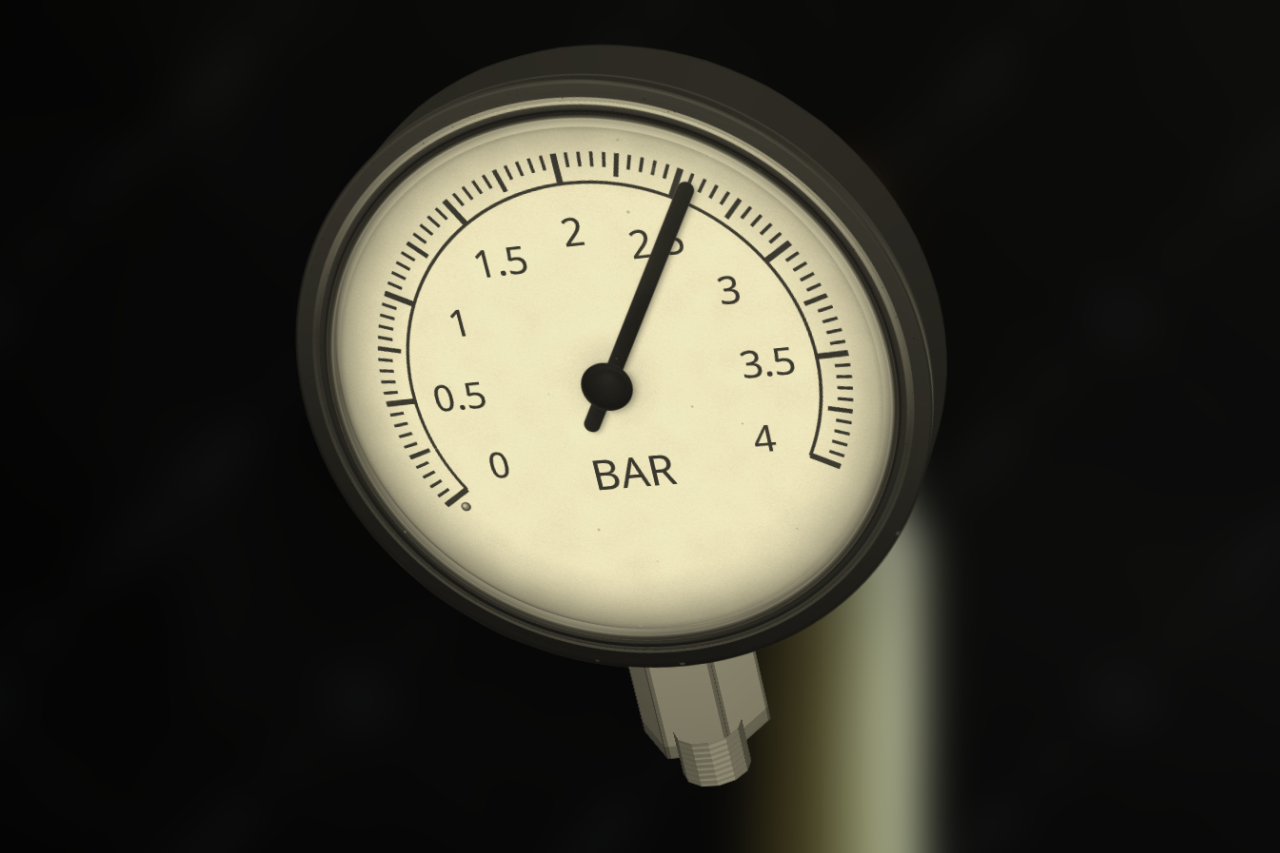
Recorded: 2.55 bar
